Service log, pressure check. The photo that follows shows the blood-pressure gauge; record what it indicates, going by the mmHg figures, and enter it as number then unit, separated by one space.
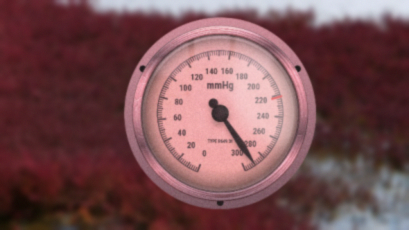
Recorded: 290 mmHg
